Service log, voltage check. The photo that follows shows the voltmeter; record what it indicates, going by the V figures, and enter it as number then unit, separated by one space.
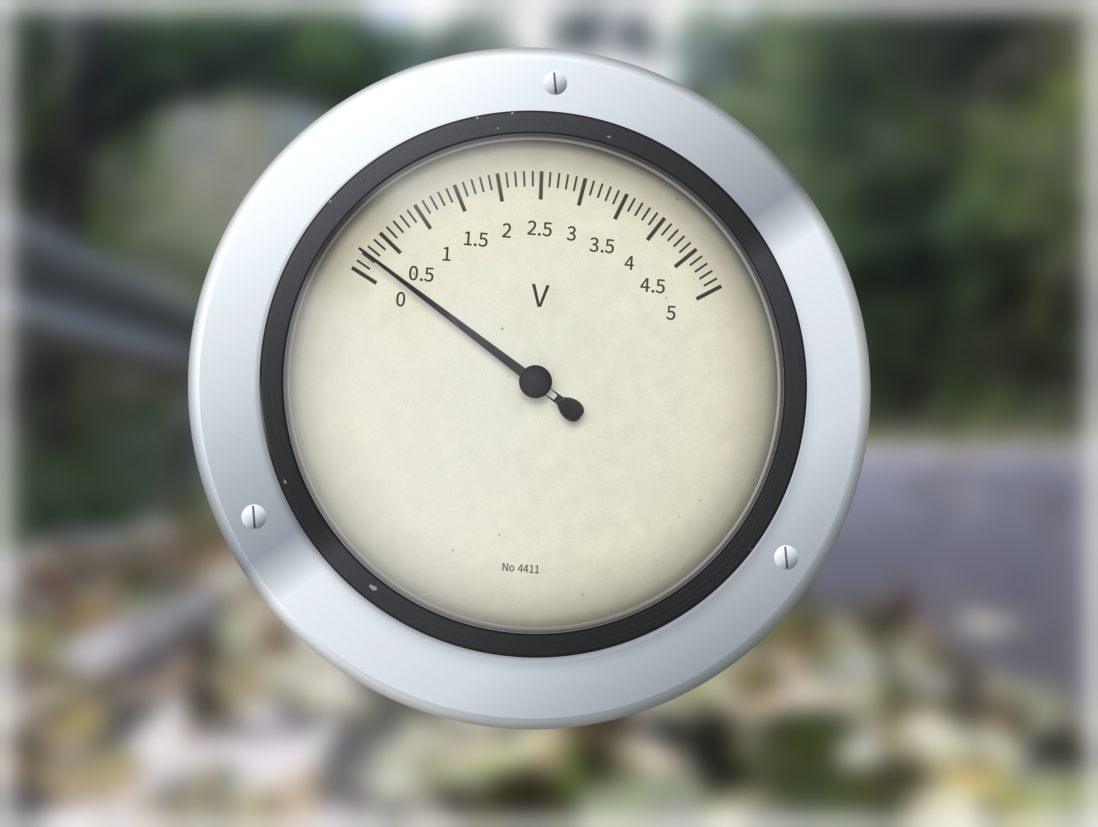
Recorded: 0.2 V
